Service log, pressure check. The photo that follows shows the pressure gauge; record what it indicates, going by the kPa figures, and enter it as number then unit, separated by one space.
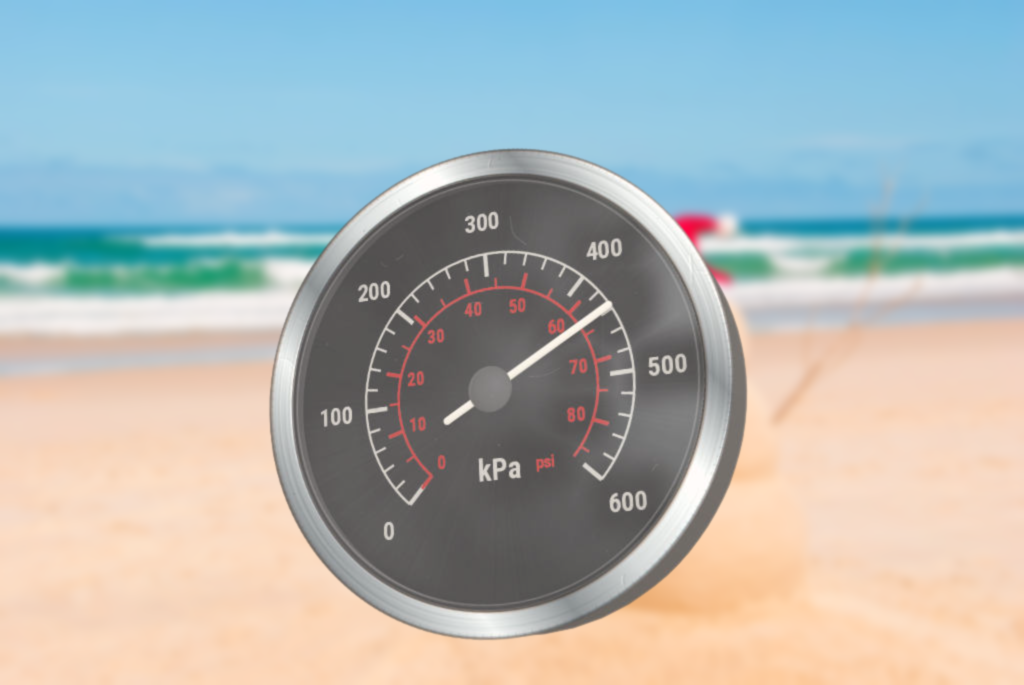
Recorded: 440 kPa
